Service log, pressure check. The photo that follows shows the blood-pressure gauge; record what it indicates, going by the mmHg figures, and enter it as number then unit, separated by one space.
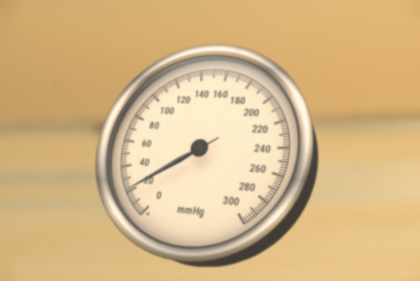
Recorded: 20 mmHg
